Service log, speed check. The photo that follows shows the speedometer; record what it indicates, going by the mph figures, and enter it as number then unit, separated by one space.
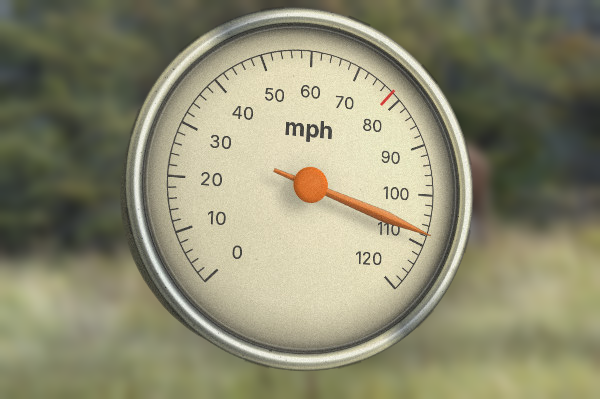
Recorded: 108 mph
